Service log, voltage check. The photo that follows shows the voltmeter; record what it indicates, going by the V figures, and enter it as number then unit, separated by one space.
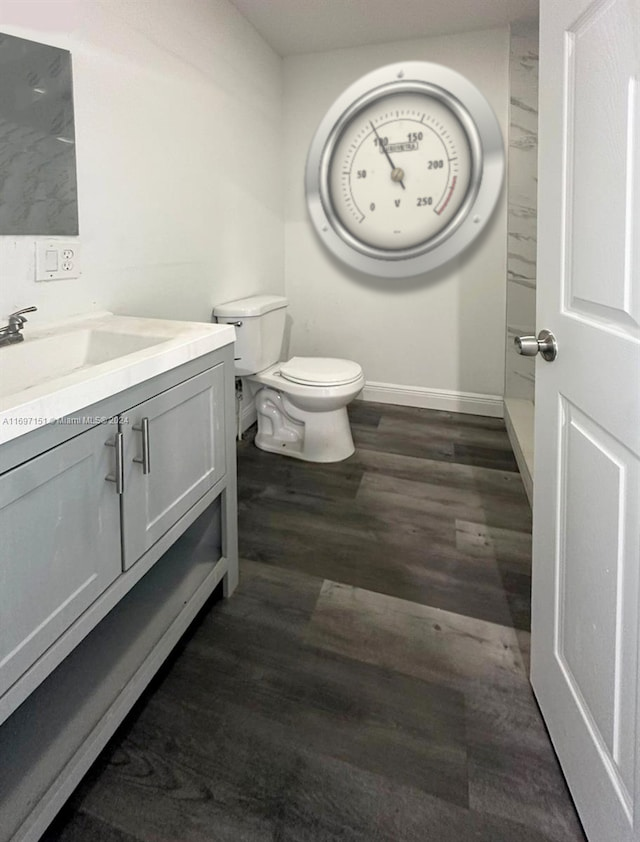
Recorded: 100 V
